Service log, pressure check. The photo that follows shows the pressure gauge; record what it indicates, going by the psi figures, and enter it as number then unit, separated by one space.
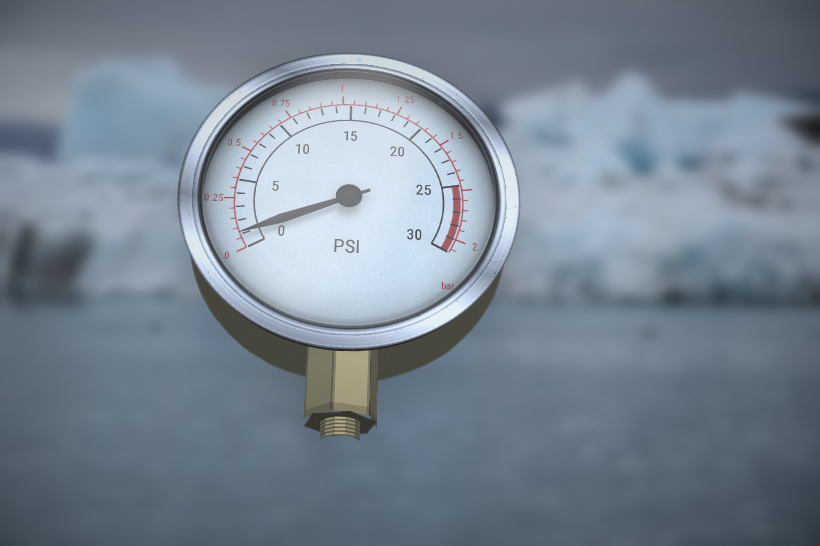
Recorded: 1 psi
